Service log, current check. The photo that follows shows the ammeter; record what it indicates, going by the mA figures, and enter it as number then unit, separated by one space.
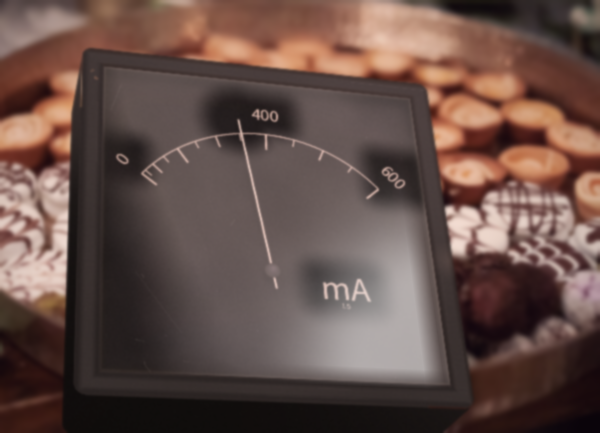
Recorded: 350 mA
